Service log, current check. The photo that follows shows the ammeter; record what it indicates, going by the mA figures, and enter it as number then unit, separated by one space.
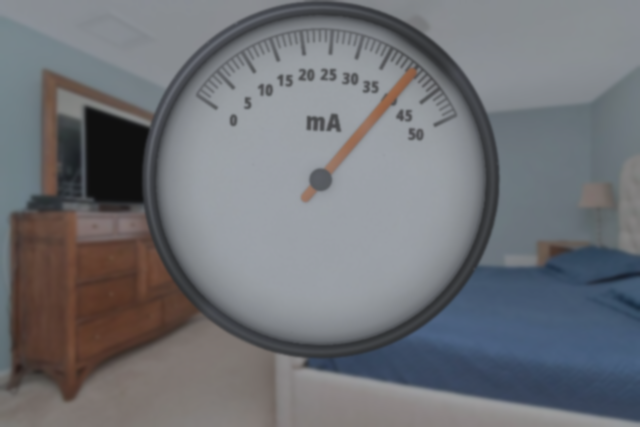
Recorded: 40 mA
